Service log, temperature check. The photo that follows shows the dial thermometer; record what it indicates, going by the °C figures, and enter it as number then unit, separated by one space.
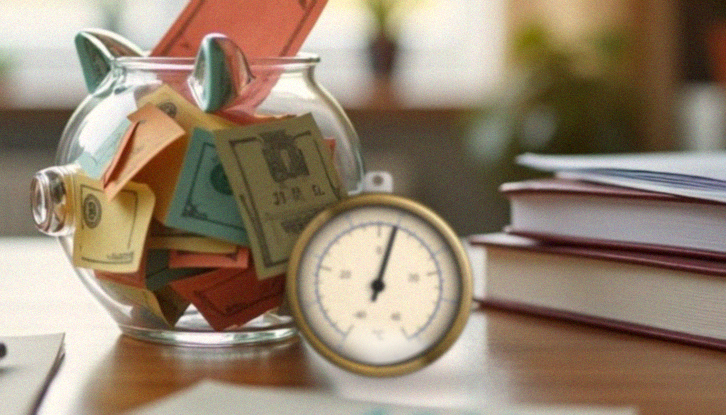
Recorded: 4 °C
